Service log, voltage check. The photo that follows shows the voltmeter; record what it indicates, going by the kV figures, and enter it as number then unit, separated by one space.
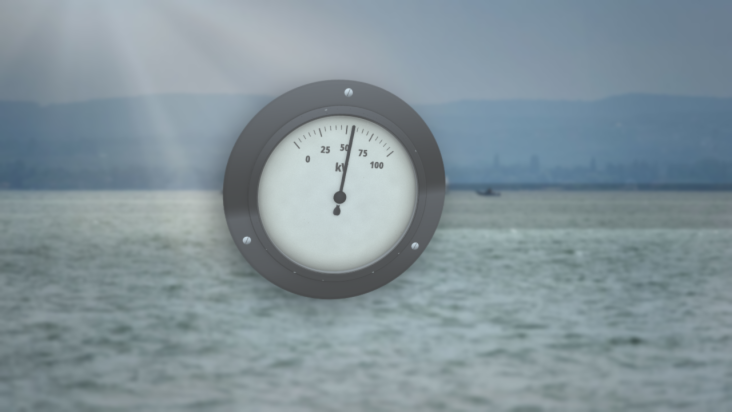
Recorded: 55 kV
